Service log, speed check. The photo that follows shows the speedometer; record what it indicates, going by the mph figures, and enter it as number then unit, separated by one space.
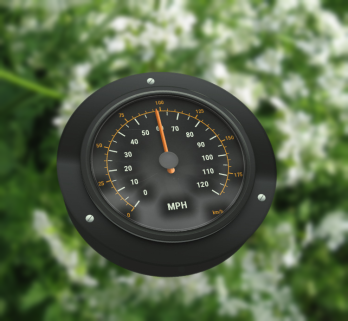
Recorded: 60 mph
